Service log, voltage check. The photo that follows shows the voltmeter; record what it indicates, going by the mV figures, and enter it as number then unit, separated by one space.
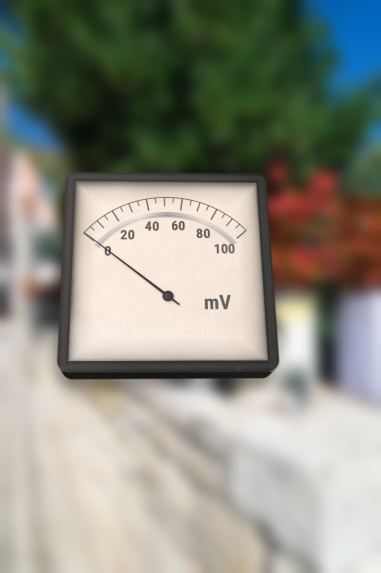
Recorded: 0 mV
